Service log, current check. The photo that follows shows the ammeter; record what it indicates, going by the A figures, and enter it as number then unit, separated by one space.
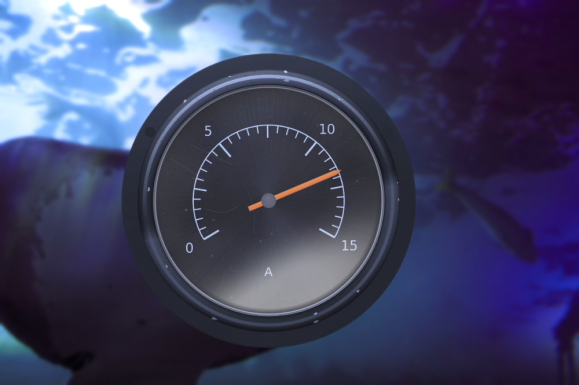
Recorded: 11.75 A
